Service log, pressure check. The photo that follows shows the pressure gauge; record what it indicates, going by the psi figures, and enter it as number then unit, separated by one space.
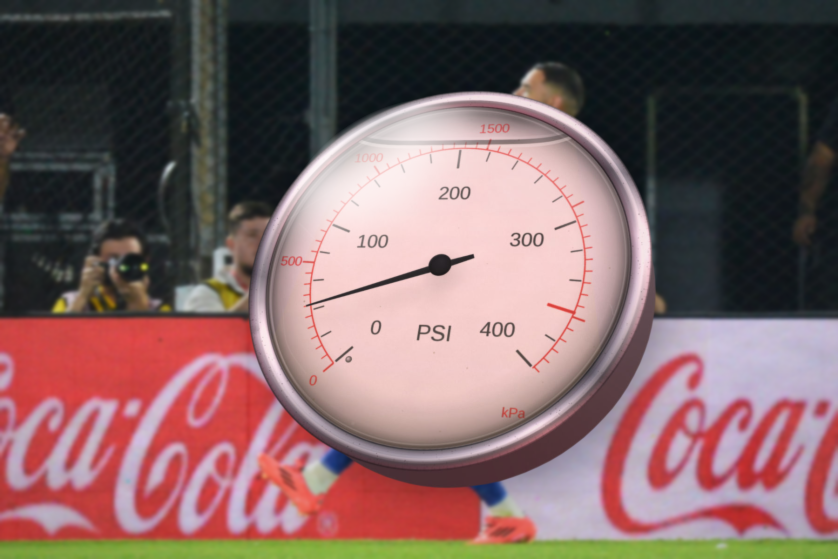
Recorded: 40 psi
